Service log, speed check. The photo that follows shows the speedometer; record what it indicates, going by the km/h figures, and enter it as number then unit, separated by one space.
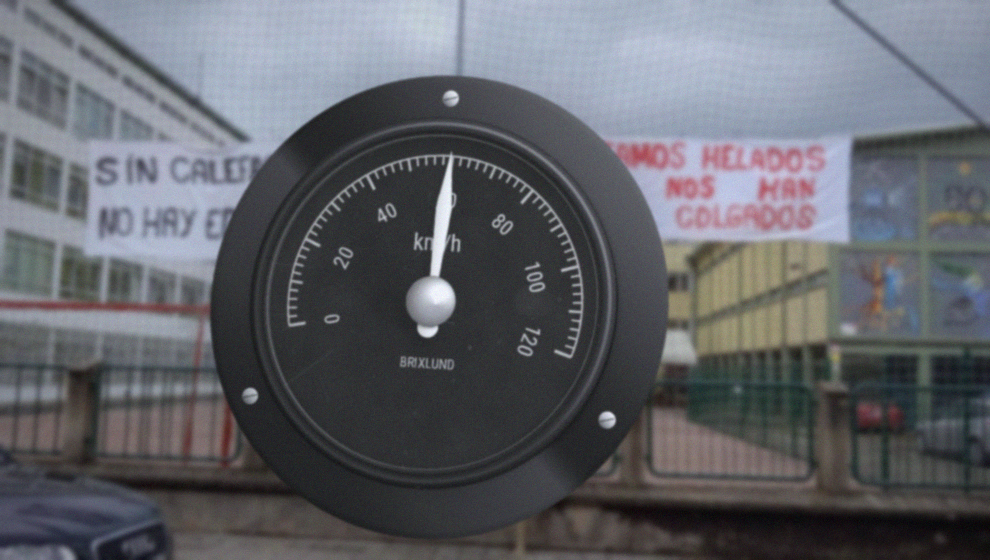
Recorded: 60 km/h
